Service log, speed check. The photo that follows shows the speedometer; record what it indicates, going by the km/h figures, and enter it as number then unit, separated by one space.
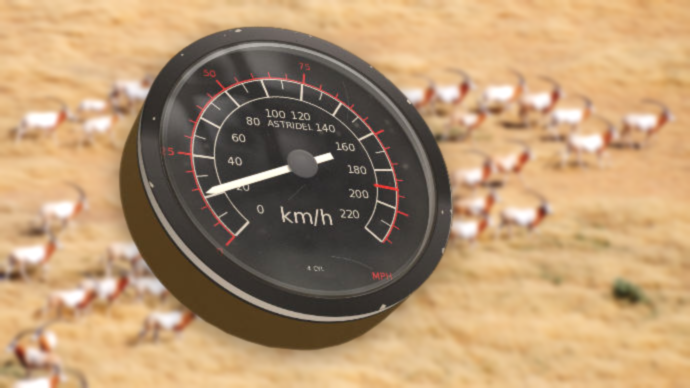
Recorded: 20 km/h
